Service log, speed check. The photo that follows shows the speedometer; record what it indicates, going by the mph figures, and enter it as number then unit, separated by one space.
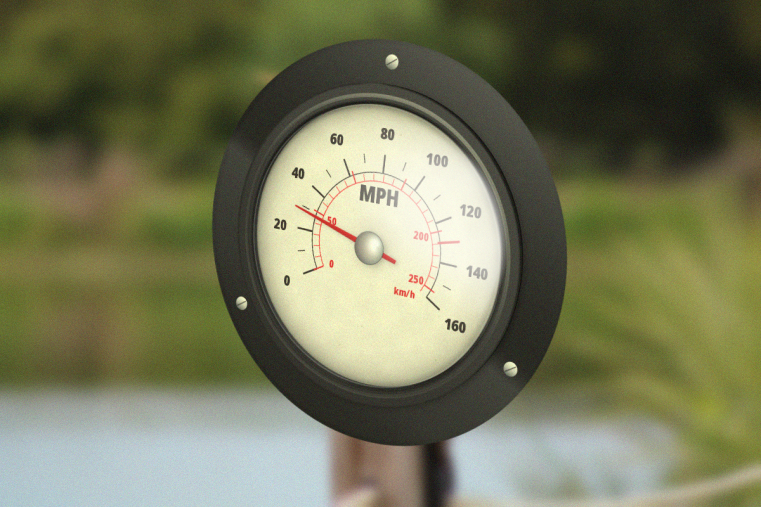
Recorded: 30 mph
